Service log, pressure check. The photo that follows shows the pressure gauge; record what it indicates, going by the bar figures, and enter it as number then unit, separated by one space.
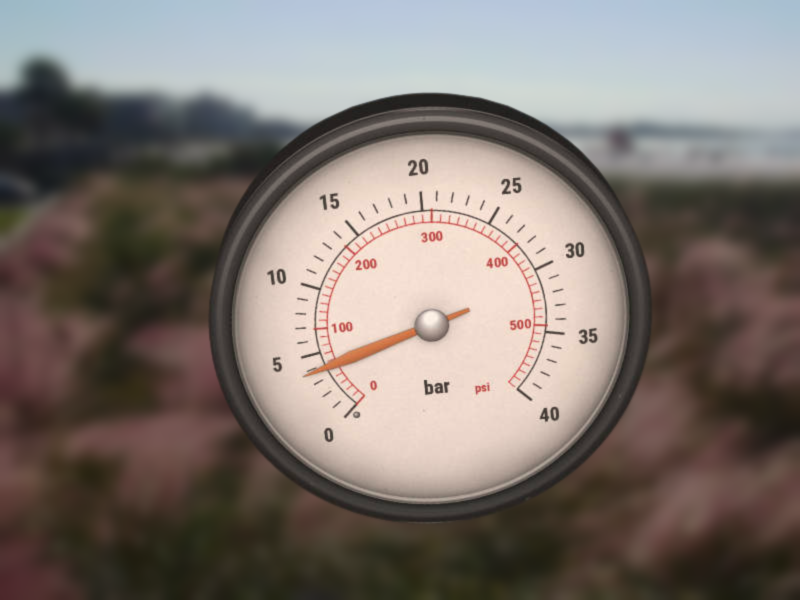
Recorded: 4 bar
